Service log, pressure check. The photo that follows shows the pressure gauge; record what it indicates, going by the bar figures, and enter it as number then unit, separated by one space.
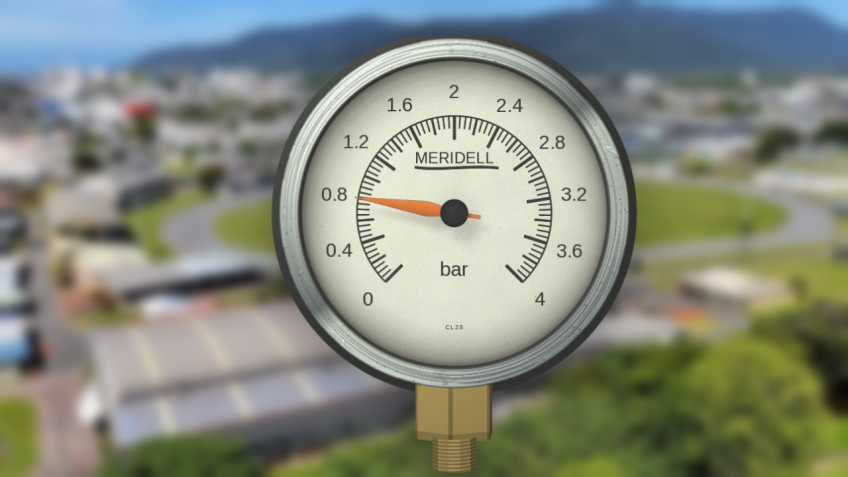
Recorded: 0.8 bar
